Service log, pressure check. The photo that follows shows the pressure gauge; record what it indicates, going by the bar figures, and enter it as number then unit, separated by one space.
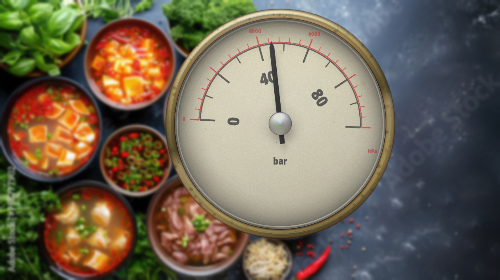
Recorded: 45 bar
